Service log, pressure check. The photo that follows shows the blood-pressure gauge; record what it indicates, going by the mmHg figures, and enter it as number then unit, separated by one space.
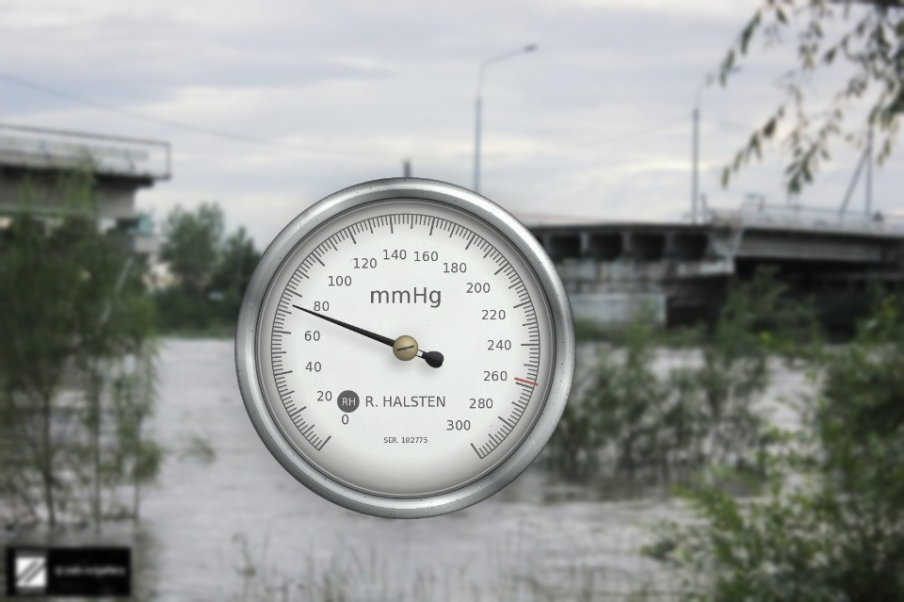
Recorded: 74 mmHg
